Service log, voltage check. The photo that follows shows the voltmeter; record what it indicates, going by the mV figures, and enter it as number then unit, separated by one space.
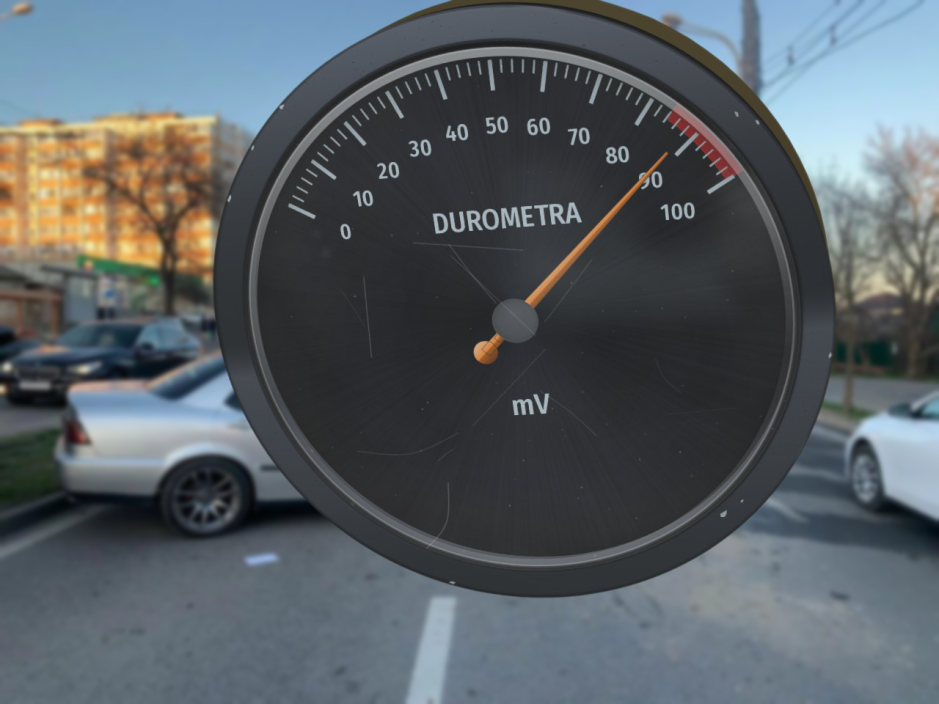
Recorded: 88 mV
